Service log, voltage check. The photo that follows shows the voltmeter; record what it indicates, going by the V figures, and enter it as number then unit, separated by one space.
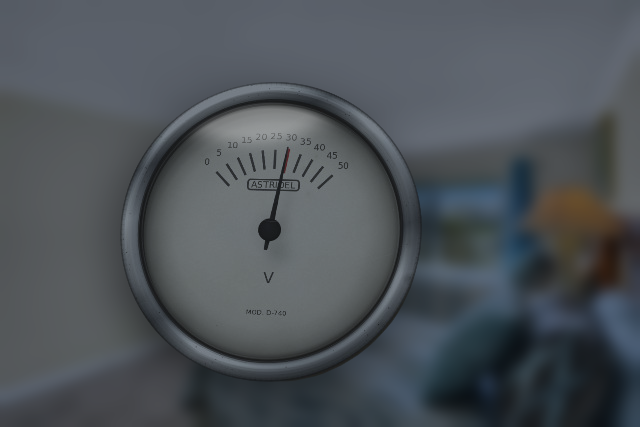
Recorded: 30 V
